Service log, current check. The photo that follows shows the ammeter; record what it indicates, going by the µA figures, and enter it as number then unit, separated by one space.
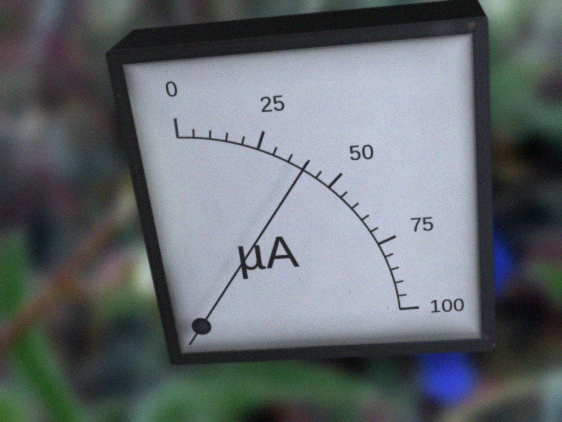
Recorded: 40 µA
